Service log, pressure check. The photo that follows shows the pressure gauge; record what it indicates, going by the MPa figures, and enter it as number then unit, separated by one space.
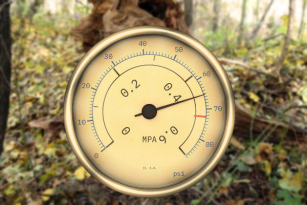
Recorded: 0.45 MPa
